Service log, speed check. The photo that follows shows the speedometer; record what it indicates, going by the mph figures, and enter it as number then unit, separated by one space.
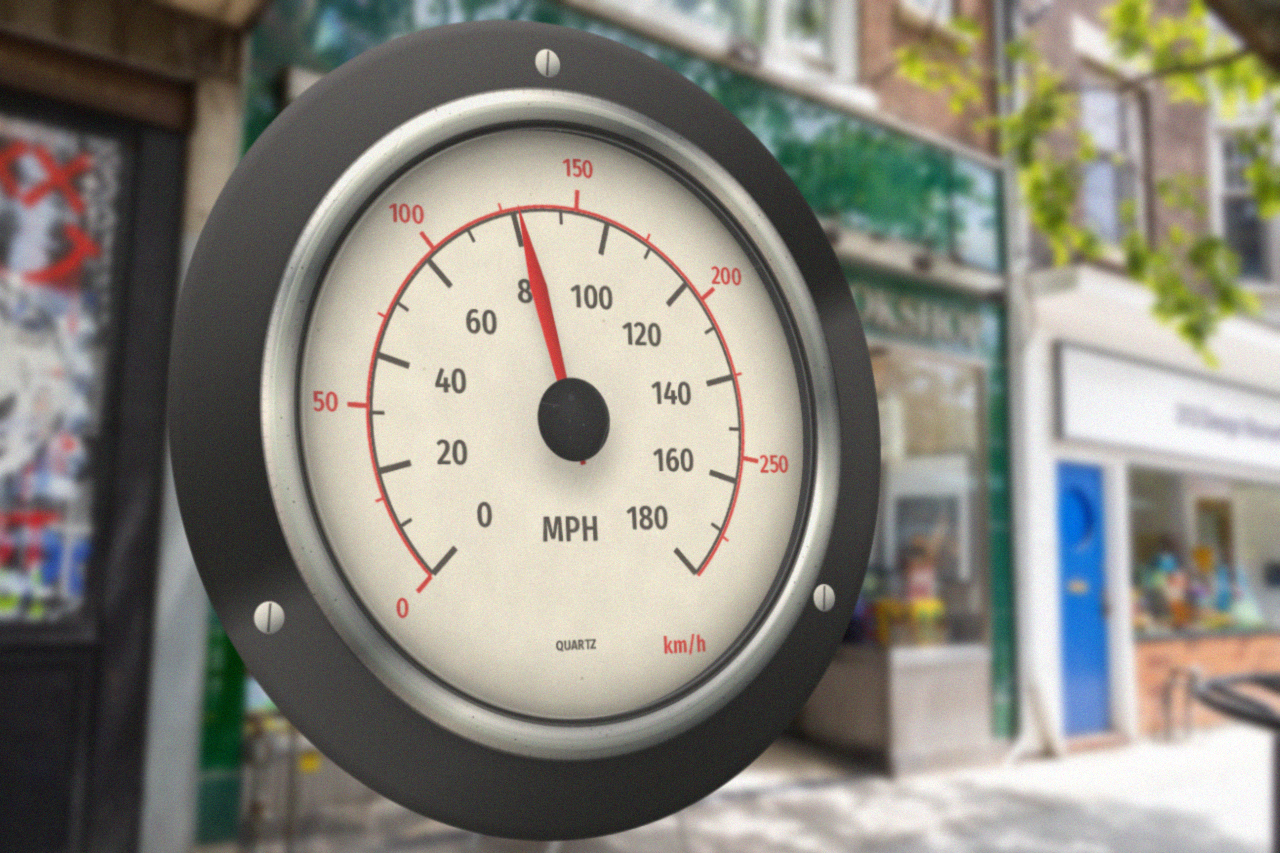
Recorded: 80 mph
